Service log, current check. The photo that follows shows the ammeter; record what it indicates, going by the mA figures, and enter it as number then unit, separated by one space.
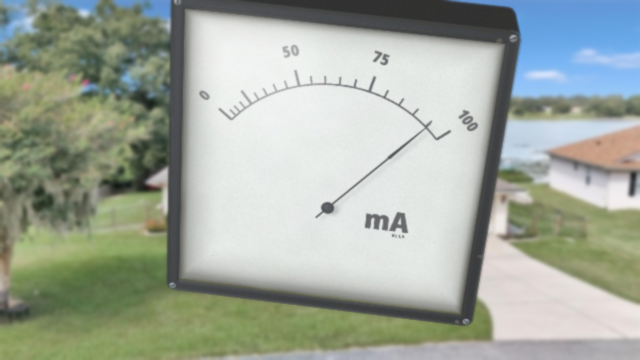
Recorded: 95 mA
